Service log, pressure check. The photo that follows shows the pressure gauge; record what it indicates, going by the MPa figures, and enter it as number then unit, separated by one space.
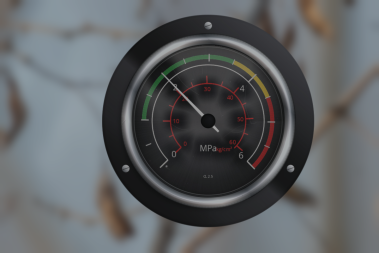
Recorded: 2 MPa
